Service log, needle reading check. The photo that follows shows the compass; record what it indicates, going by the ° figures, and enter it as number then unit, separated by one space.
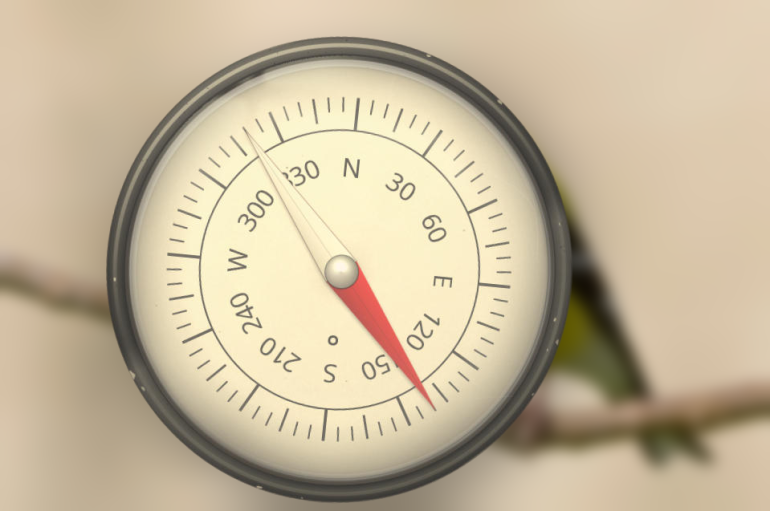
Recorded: 140 °
